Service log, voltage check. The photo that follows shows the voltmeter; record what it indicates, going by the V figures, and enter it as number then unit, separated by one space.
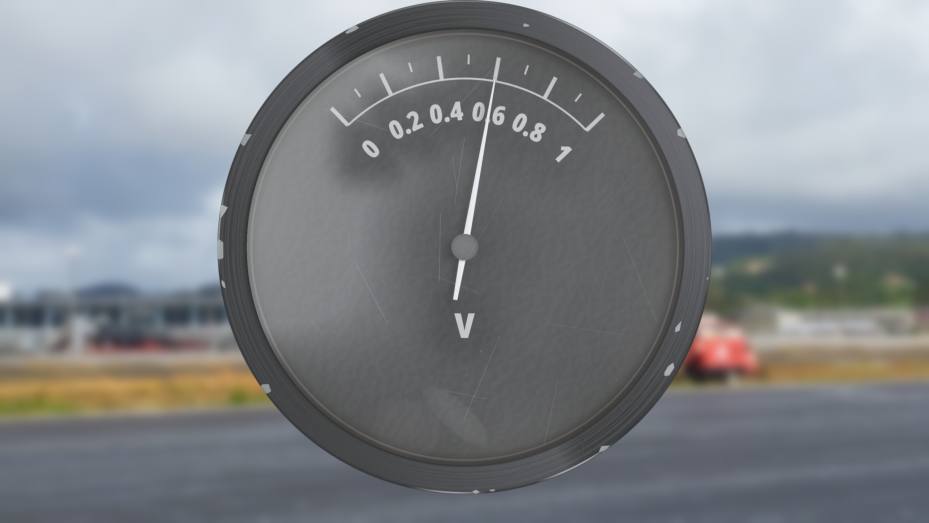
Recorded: 0.6 V
